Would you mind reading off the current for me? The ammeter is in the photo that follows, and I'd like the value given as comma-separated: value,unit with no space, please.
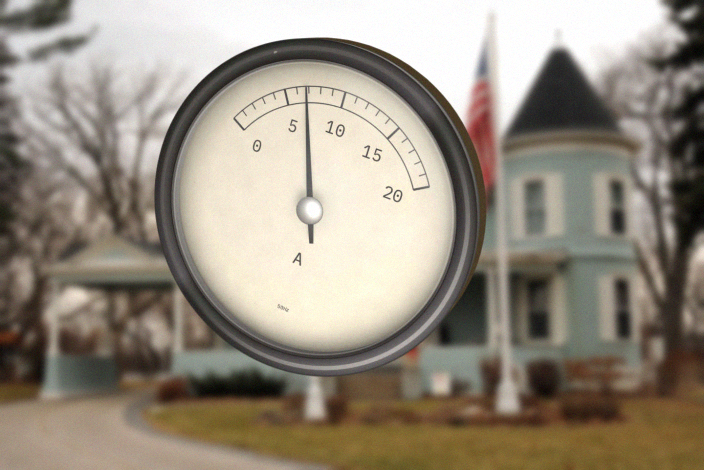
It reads 7,A
